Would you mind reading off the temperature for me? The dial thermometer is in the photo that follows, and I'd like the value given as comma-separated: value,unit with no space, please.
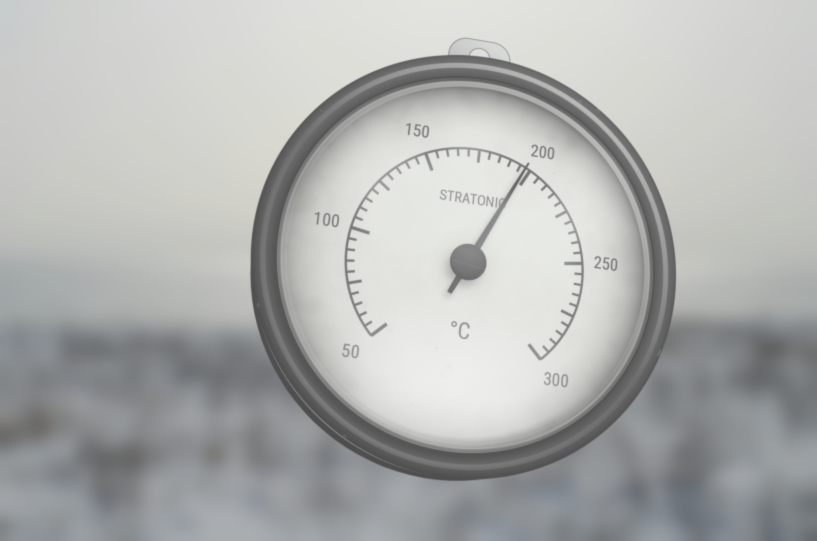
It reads 197.5,°C
